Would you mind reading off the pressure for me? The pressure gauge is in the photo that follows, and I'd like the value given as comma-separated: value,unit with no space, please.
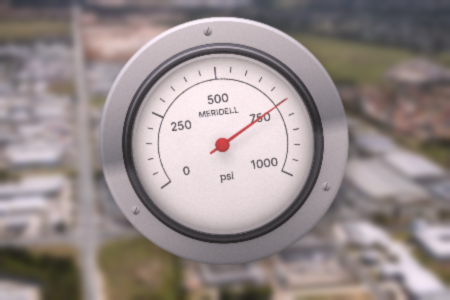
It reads 750,psi
